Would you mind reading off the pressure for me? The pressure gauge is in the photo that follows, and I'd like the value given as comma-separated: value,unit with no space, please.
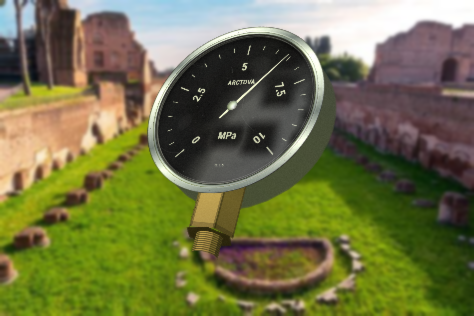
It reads 6.5,MPa
